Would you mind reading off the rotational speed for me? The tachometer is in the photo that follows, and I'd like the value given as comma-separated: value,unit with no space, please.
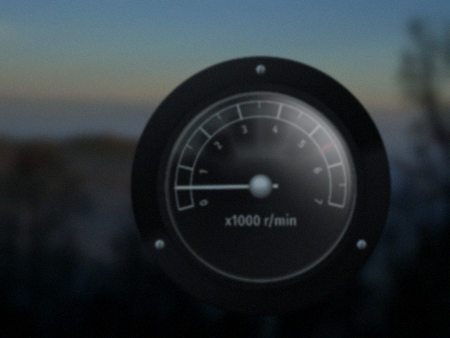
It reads 500,rpm
